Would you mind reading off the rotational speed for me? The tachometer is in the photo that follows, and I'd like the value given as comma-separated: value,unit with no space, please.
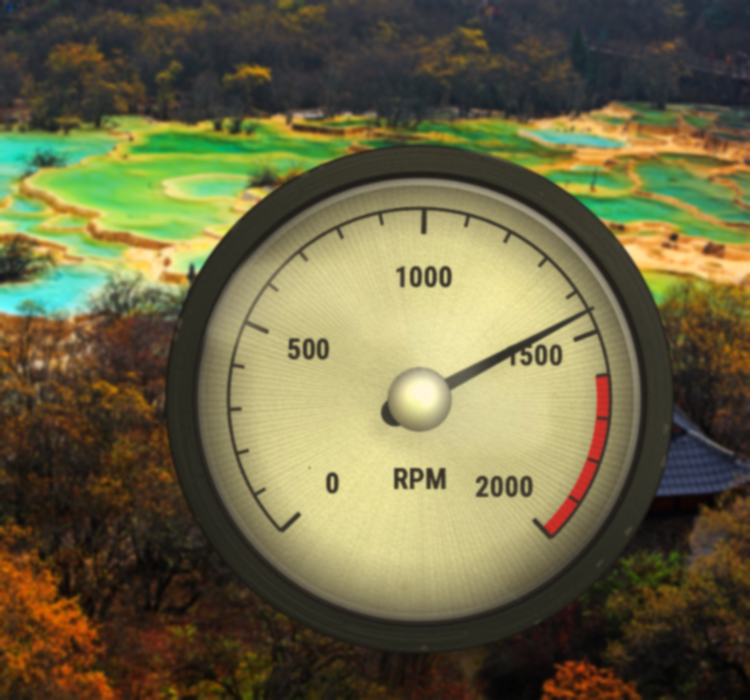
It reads 1450,rpm
